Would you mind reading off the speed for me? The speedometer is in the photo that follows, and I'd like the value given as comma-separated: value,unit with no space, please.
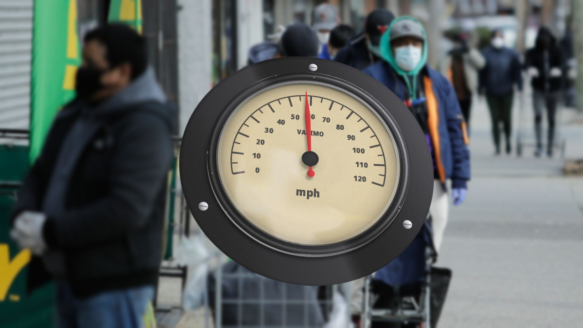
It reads 57.5,mph
